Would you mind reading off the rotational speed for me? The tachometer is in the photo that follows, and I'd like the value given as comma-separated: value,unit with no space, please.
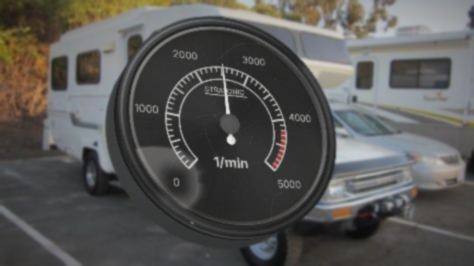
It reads 2500,rpm
